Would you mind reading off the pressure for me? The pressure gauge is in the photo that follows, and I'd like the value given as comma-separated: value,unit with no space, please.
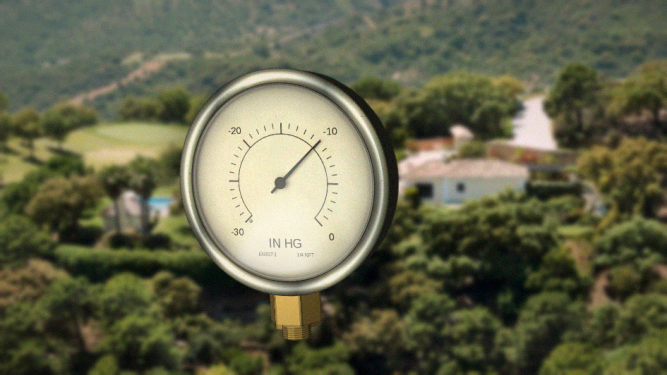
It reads -10,inHg
